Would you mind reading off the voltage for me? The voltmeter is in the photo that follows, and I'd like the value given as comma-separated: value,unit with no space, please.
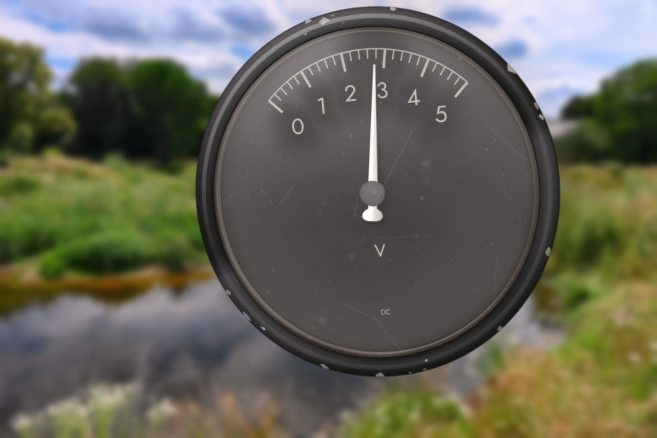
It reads 2.8,V
